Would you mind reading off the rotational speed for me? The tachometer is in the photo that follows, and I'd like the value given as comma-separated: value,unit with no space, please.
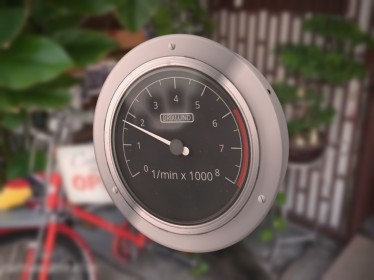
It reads 1750,rpm
